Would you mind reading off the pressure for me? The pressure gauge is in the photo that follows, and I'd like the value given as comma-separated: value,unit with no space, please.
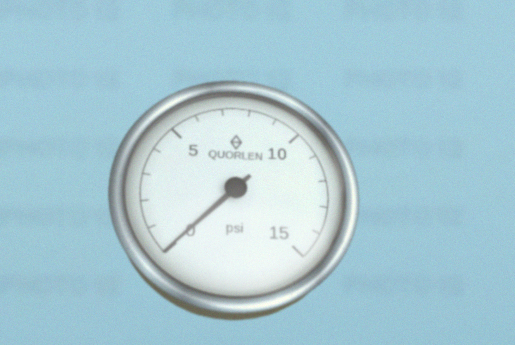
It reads 0,psi
